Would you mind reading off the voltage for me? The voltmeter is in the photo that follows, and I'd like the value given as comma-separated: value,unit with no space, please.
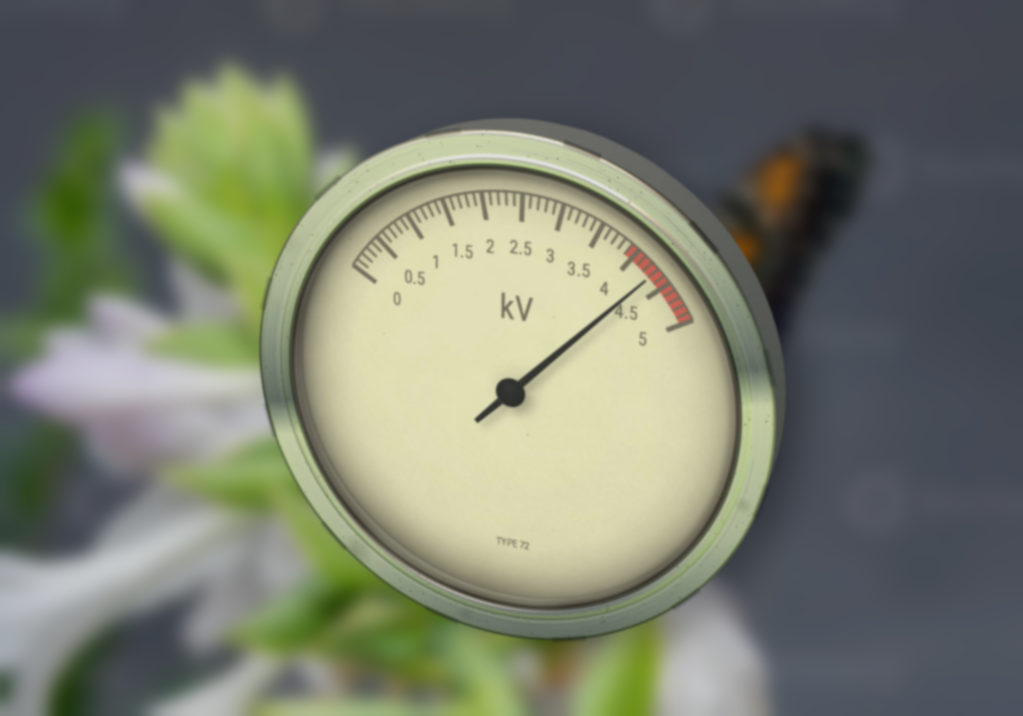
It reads 4.3,kV
